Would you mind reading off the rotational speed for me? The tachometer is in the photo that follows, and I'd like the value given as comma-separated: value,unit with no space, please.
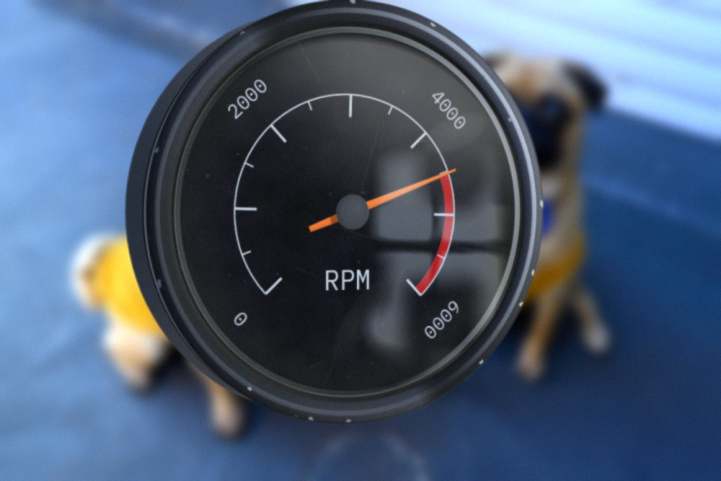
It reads 4500,rpm
